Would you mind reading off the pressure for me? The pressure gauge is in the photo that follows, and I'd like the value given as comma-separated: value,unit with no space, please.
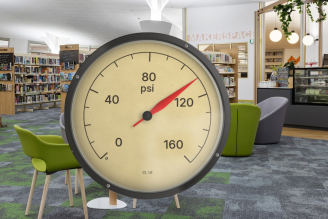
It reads 110,psi
